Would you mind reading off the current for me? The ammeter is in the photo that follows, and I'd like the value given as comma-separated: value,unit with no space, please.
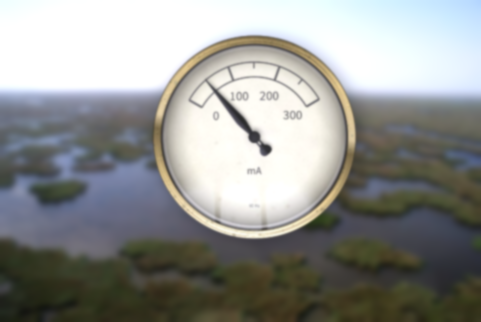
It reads 50,mA
